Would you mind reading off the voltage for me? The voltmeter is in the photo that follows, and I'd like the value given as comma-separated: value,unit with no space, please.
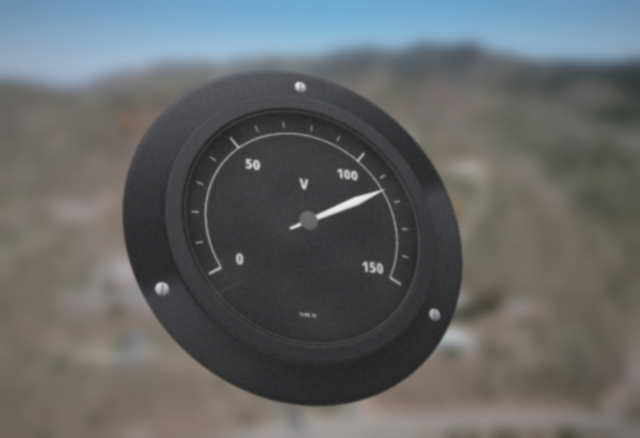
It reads 115,V
